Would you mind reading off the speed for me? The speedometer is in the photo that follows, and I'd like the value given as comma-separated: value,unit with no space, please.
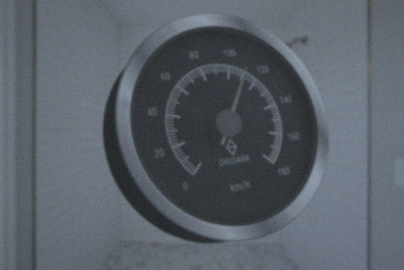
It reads 110,km/h
